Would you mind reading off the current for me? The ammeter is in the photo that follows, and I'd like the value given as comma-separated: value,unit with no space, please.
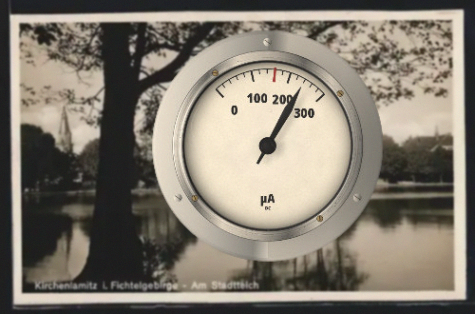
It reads 240,µA
